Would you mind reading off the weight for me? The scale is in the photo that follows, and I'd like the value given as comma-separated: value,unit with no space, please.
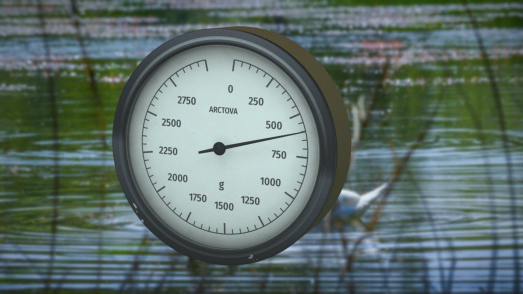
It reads 600,g
